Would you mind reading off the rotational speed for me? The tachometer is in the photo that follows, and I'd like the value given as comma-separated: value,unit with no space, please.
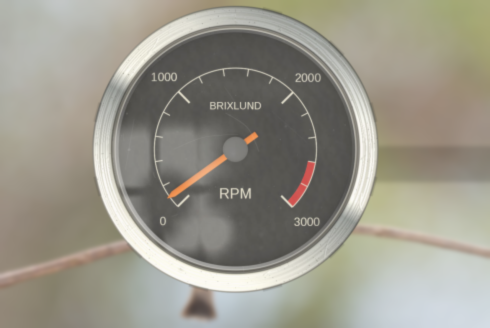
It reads 100,rpm
